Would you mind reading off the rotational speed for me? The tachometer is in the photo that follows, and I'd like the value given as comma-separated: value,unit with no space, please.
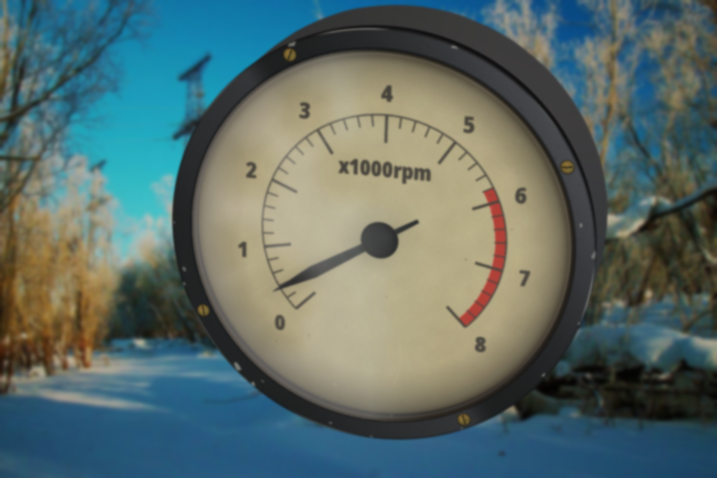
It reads 400,rpm
